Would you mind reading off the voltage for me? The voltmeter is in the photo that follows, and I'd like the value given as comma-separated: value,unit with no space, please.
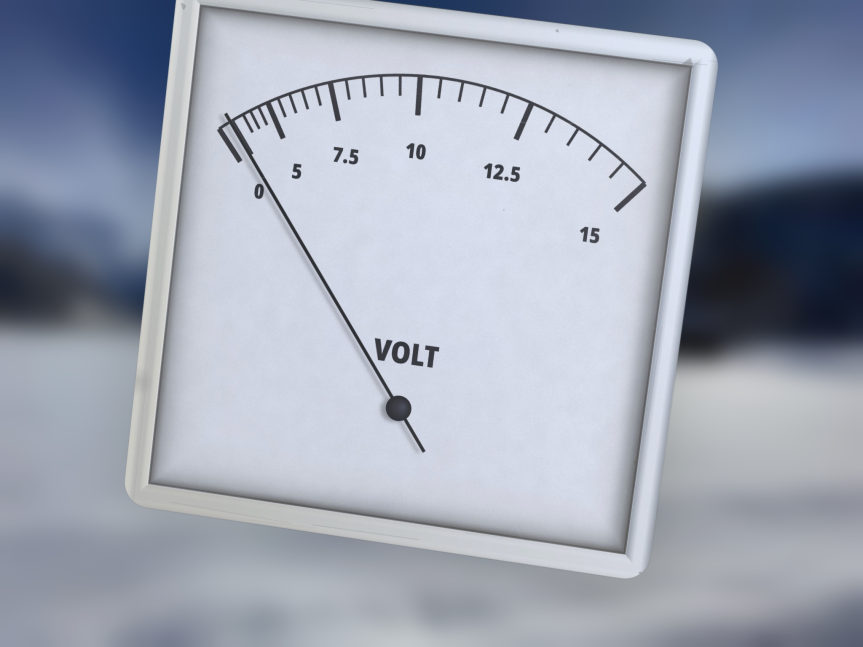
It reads 2.5,V
